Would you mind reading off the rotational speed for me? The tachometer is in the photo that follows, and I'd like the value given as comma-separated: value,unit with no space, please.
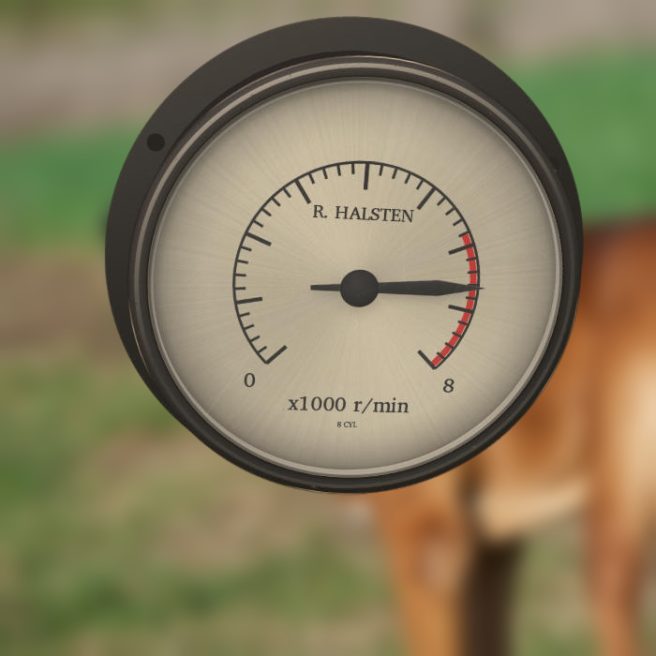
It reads 6600,rpm
